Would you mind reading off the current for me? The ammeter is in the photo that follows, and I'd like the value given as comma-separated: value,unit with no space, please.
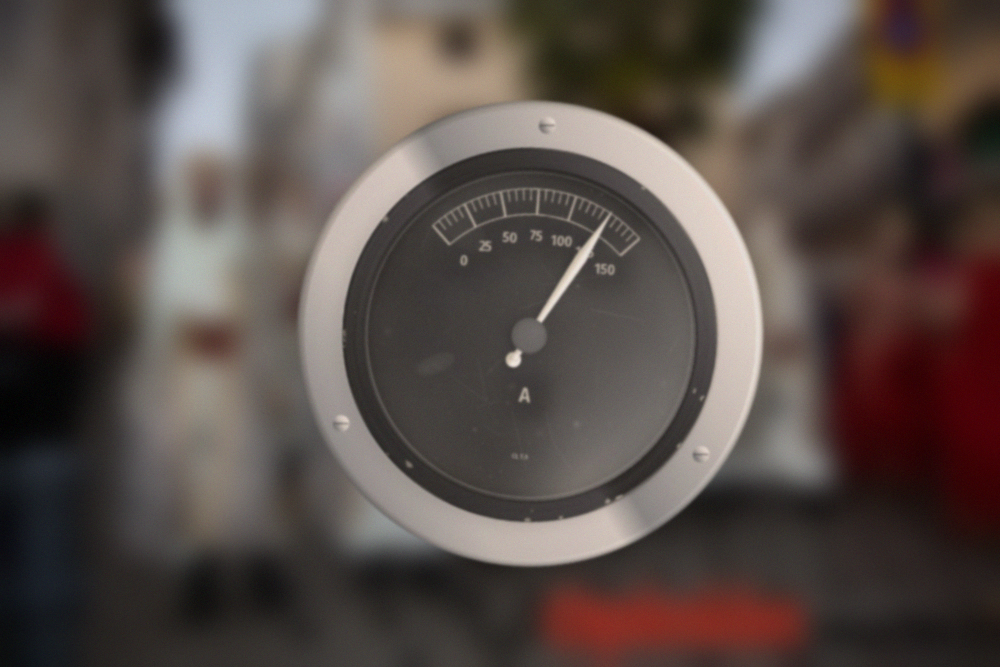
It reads 125,A
